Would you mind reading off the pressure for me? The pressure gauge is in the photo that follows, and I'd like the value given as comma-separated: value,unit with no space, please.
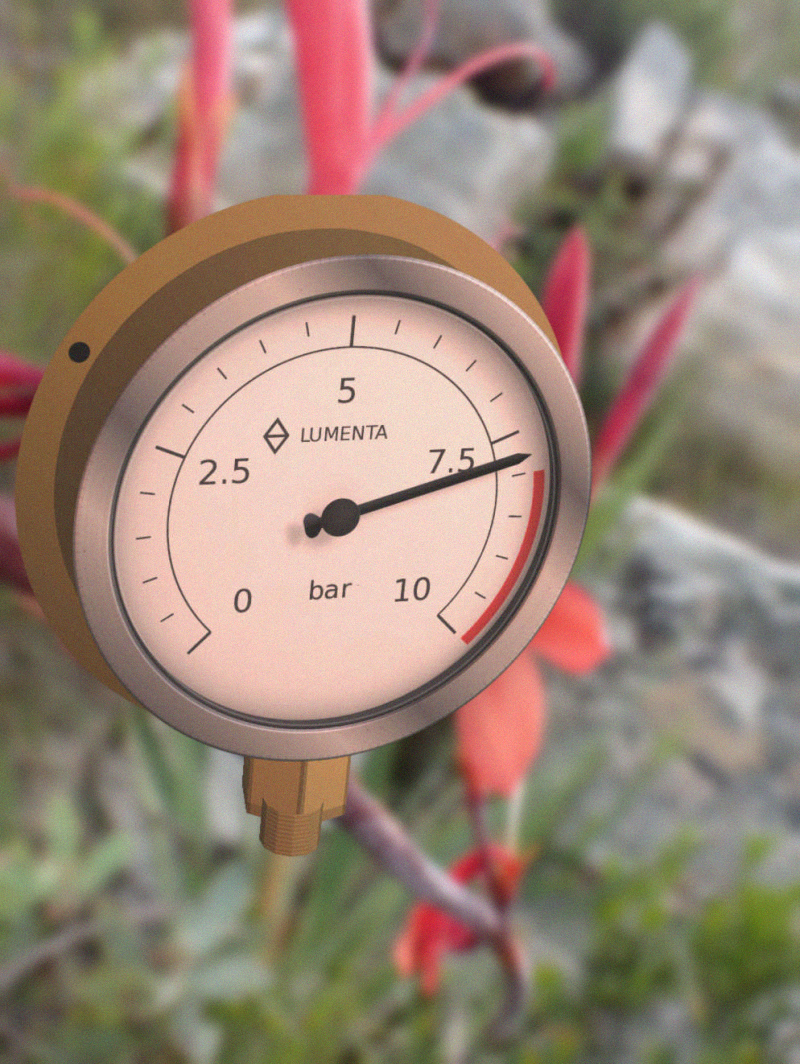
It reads 7.75,bar
